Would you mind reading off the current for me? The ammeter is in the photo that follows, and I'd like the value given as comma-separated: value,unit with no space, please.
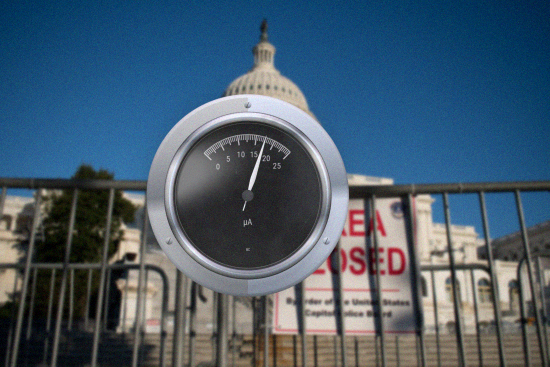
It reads 17.5,µA
